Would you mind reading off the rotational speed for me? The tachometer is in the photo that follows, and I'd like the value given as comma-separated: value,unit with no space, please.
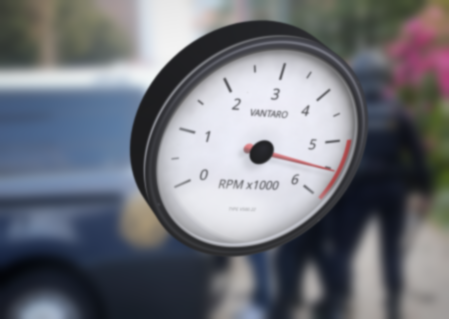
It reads 5500,rpm
